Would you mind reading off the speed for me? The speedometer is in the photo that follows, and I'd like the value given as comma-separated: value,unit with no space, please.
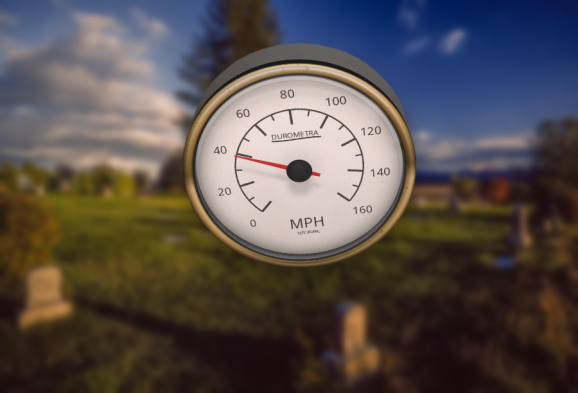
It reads 40,mph
